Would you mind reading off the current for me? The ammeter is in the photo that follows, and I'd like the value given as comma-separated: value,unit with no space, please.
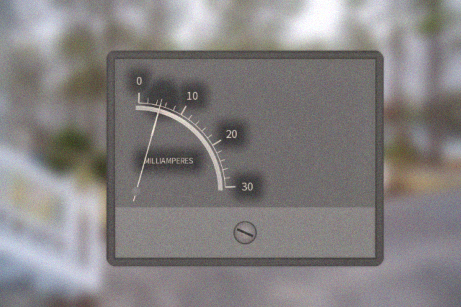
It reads 5,mA
